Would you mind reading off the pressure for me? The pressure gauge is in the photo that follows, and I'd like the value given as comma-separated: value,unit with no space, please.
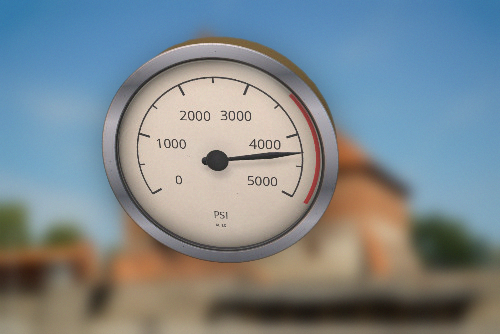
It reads 4250,psi
